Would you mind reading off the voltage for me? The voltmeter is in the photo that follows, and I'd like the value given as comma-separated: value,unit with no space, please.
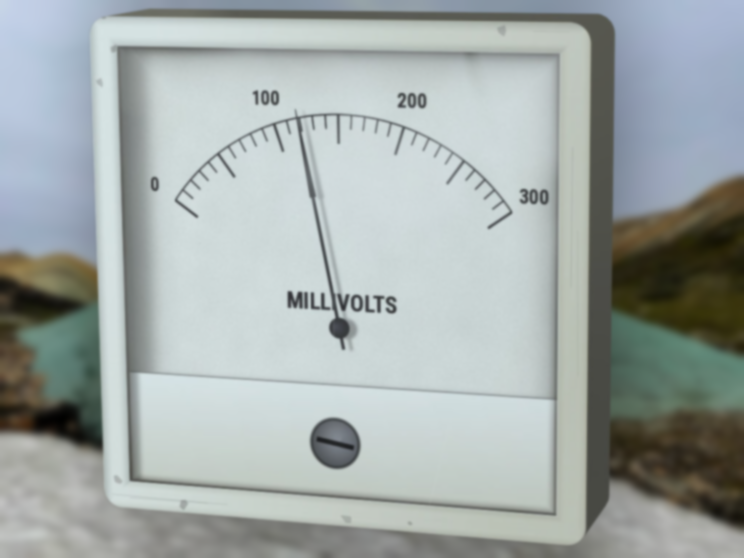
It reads 120,mV
